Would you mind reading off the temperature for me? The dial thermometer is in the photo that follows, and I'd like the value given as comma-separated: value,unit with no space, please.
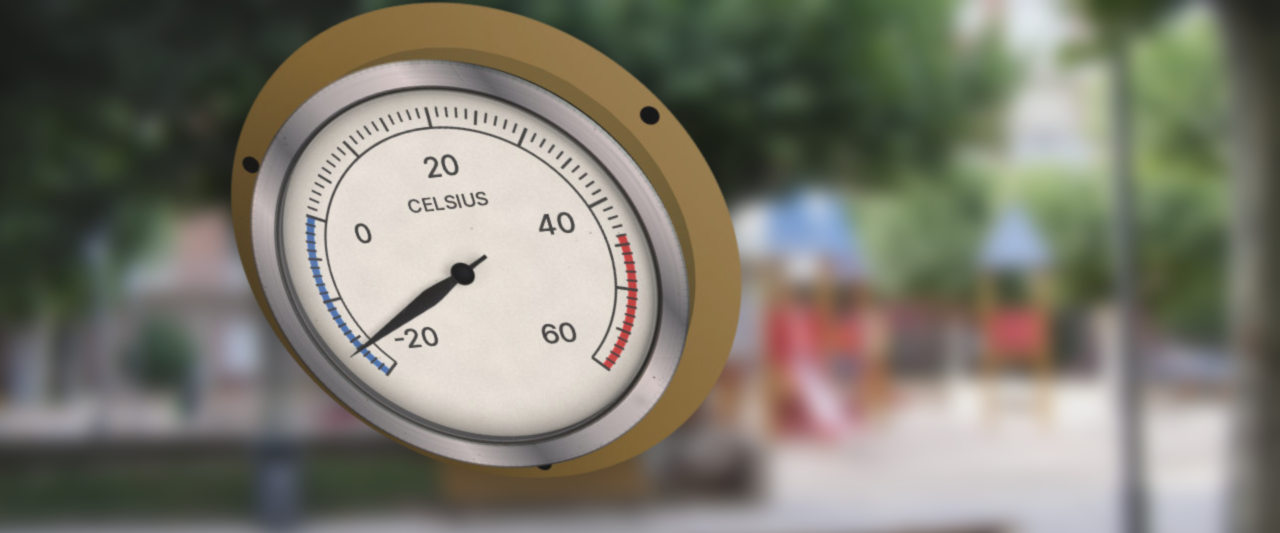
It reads -16,°C
